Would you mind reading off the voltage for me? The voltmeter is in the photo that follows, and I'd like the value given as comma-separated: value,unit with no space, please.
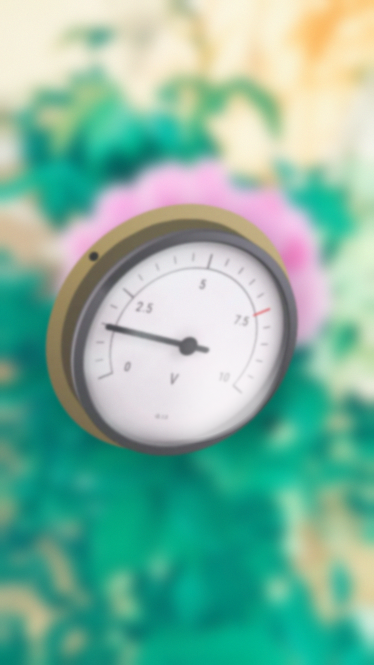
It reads 1.5,V
